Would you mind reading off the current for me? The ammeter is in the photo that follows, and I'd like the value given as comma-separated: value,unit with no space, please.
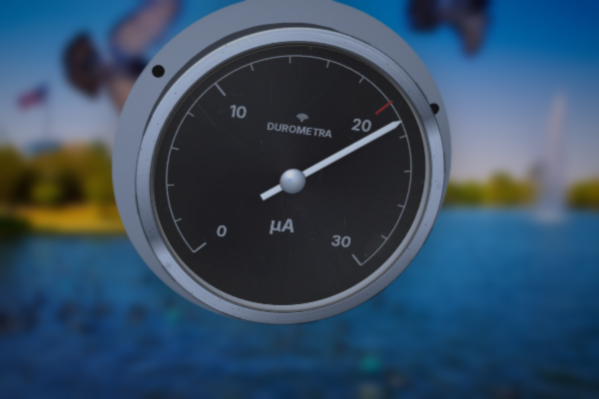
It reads 21,µA
